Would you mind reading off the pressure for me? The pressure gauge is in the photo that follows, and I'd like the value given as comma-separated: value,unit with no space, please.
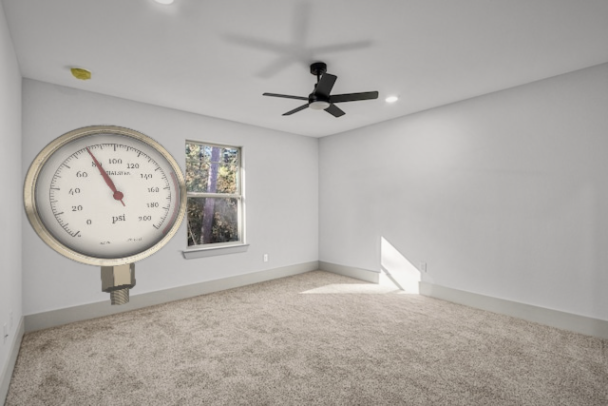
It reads 80,psi
